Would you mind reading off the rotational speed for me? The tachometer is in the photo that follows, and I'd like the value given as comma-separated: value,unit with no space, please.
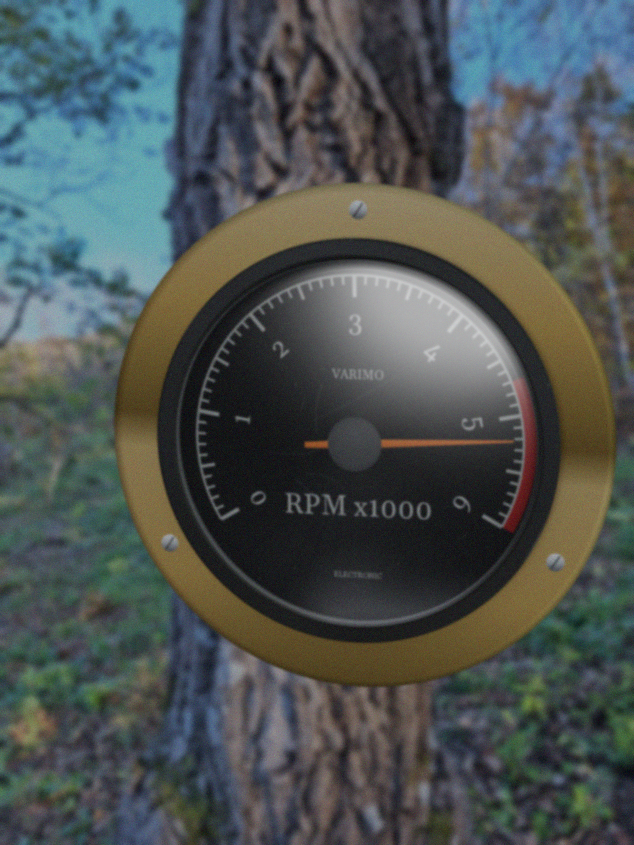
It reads 5200,rpm
